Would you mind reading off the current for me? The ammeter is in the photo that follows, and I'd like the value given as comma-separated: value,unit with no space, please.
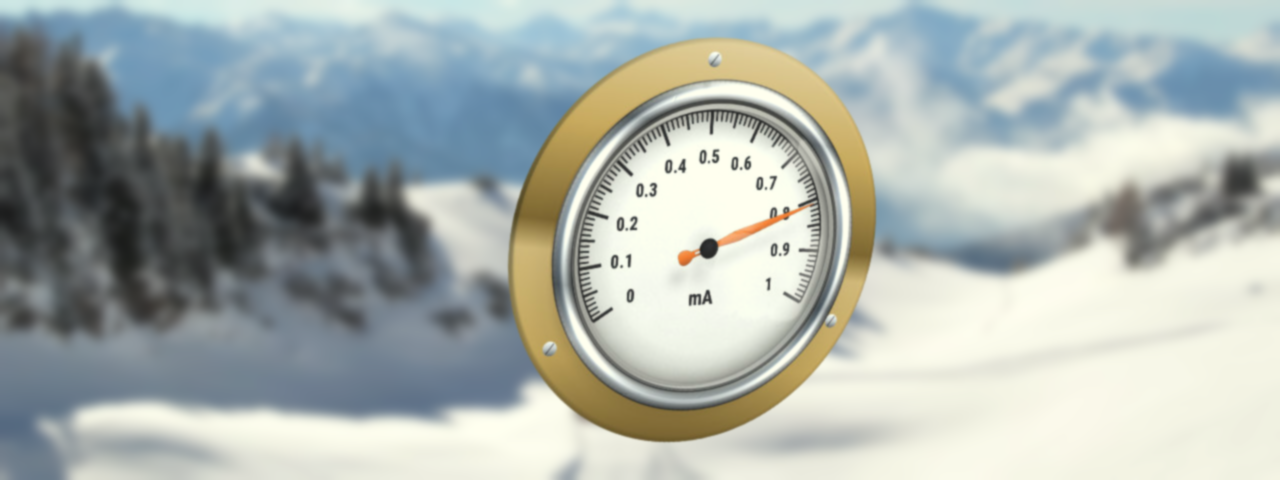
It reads 0.8,mA
